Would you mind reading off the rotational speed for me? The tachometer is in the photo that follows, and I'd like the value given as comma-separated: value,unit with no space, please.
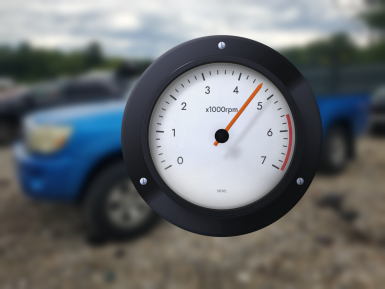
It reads 4600,rpm
